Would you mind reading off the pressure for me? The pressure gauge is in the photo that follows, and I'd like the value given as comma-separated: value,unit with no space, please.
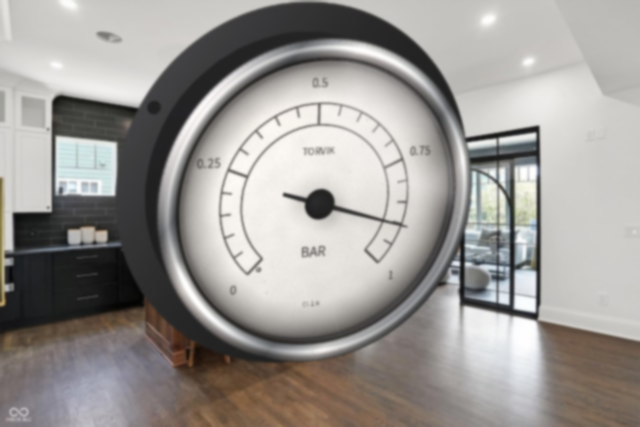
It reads 0.9,bar
